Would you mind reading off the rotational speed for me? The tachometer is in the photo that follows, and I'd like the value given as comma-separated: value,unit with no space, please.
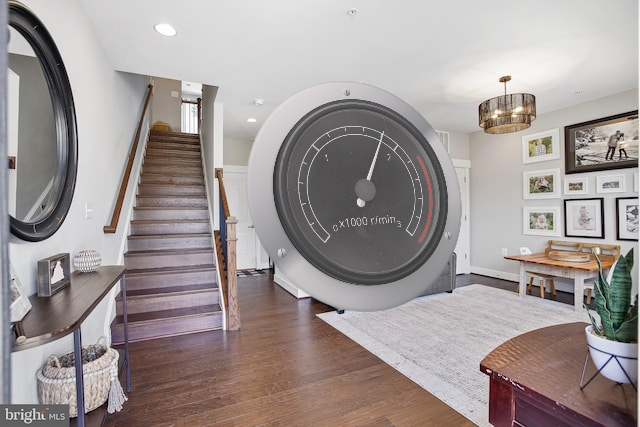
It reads 1800,rpm
